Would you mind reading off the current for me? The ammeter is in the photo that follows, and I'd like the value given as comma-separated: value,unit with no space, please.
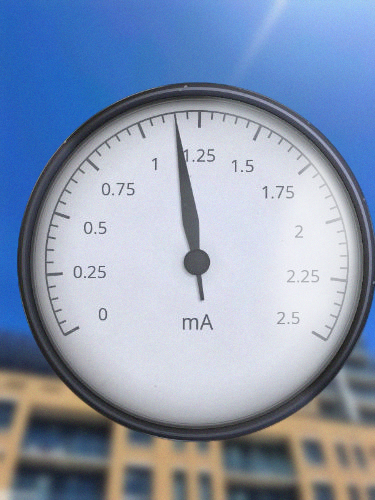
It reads 1.15,mA
